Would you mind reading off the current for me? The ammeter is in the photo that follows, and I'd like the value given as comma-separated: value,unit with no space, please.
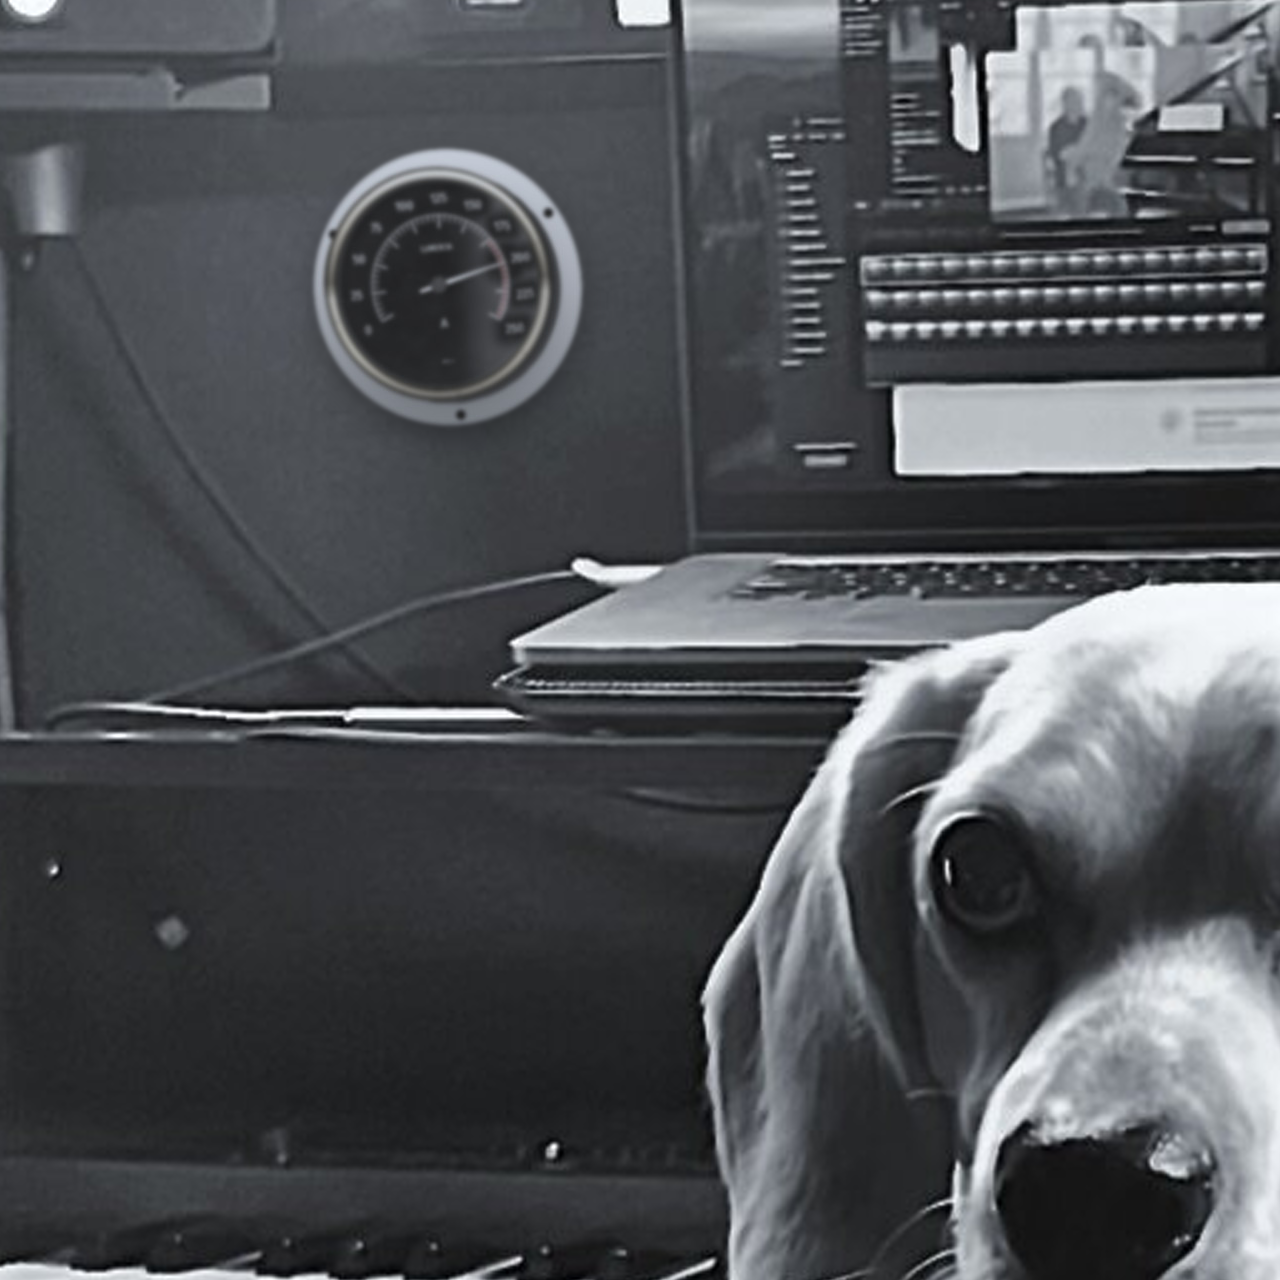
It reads 200,A
